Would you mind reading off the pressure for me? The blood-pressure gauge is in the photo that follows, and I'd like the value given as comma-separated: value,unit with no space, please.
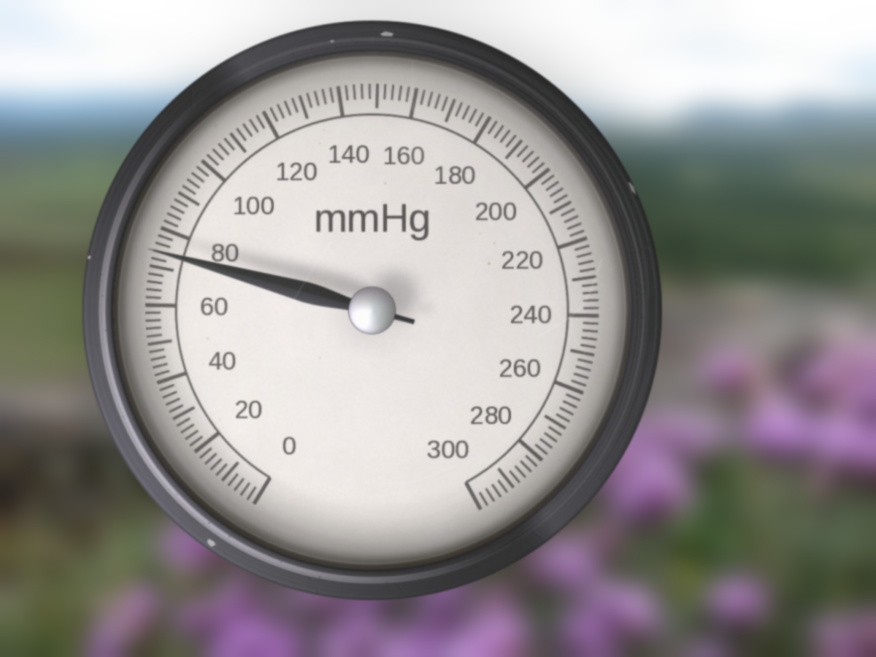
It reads 74,mmHg
